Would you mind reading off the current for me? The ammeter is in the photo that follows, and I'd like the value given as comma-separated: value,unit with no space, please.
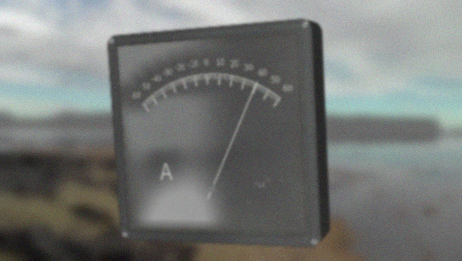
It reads 40,A
